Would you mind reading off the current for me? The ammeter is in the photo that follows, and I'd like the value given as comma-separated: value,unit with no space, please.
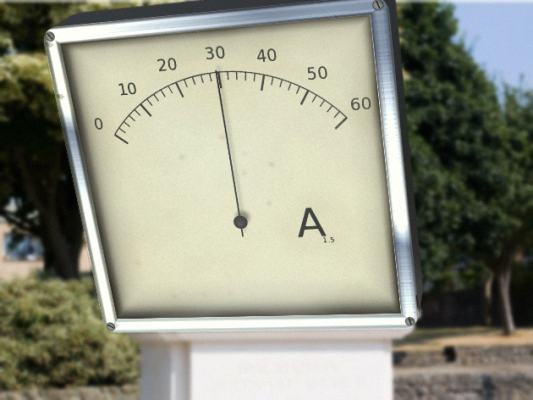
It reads 30,A
